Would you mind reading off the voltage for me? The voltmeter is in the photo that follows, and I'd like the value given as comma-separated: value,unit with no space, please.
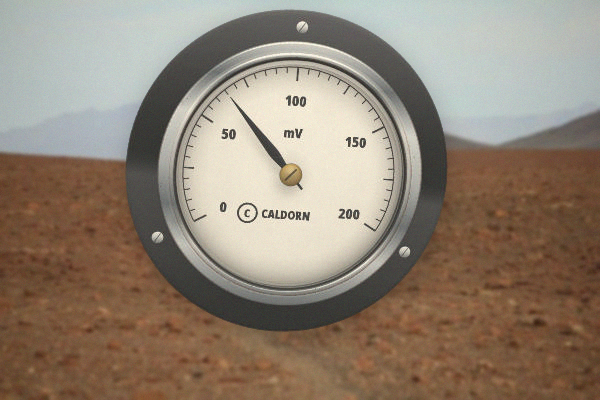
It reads 65,mV
